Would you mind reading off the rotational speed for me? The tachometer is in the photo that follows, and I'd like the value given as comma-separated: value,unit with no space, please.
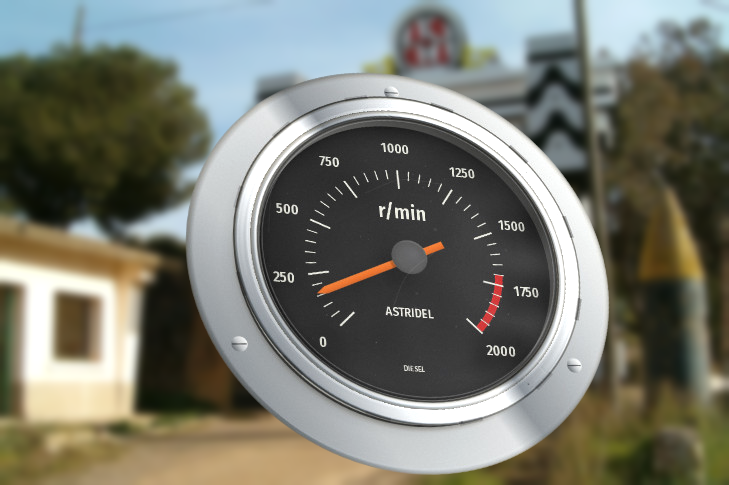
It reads 150,rpm
